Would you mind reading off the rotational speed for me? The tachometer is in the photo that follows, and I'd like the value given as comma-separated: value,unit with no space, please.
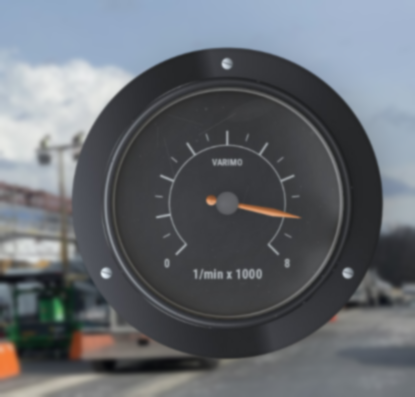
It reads 7000,rpm
